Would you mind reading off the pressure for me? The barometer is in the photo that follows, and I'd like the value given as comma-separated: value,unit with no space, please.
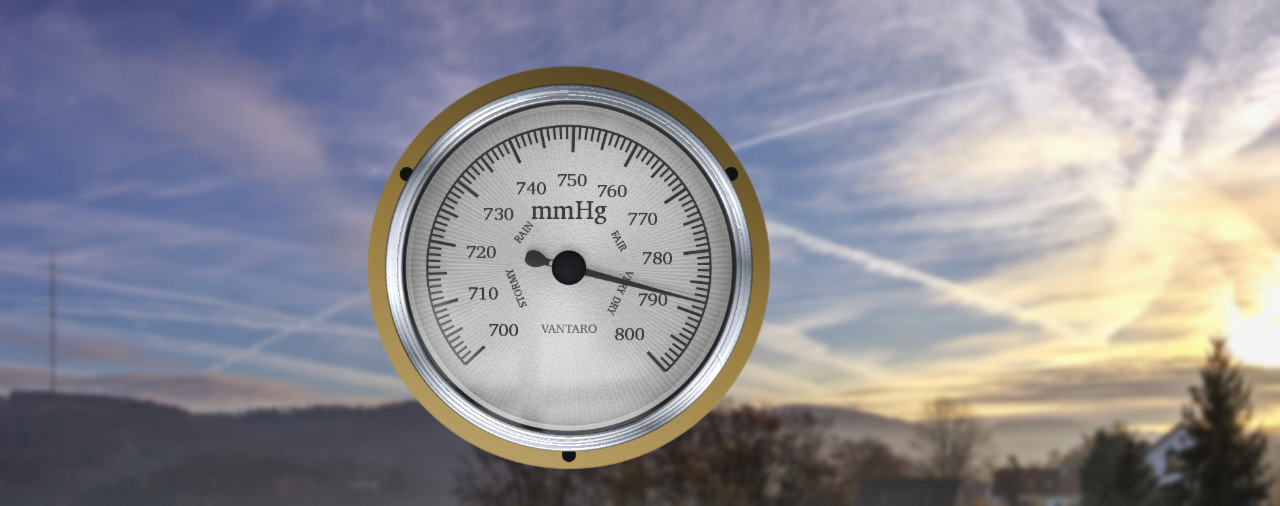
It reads 788,mmHg
